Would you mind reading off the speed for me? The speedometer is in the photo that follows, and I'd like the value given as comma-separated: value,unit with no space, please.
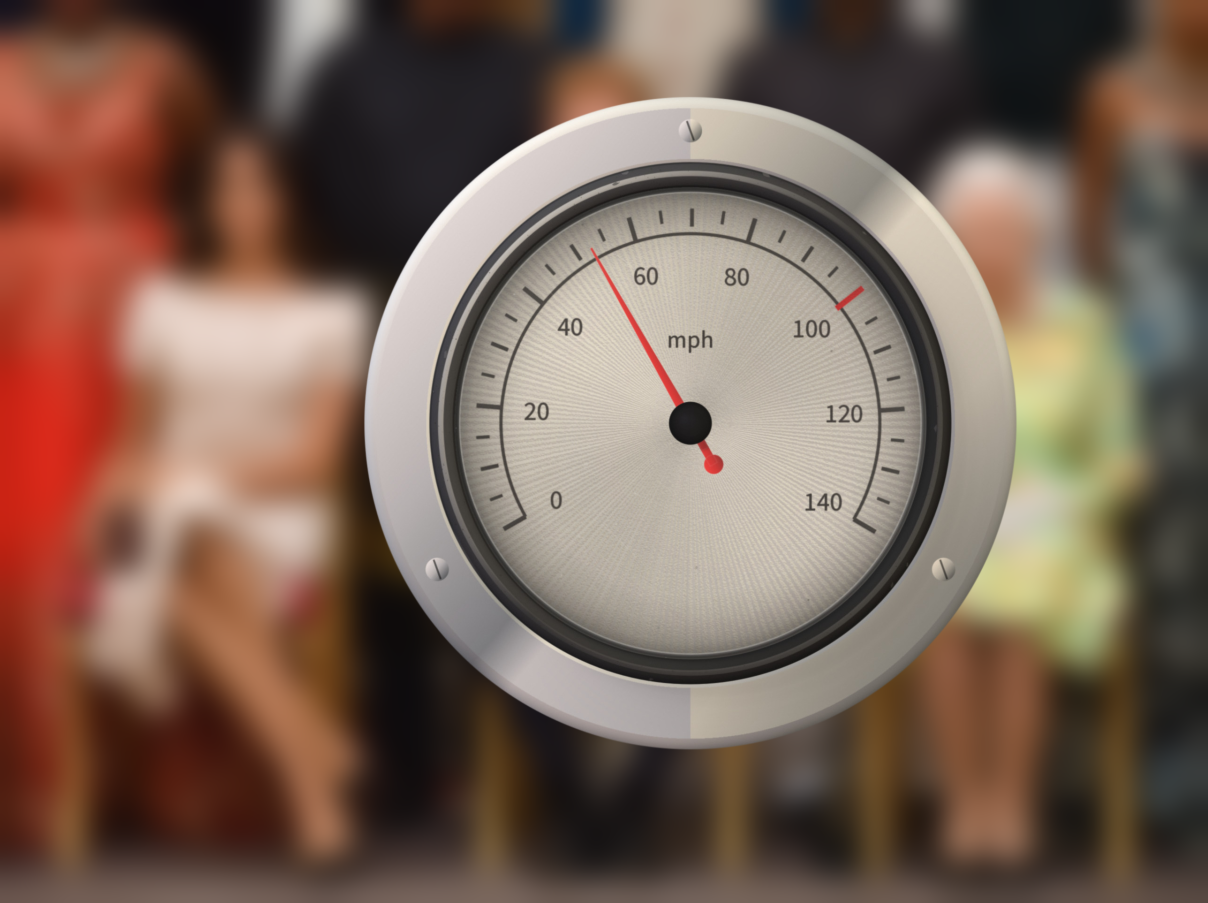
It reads 52.5,mph
